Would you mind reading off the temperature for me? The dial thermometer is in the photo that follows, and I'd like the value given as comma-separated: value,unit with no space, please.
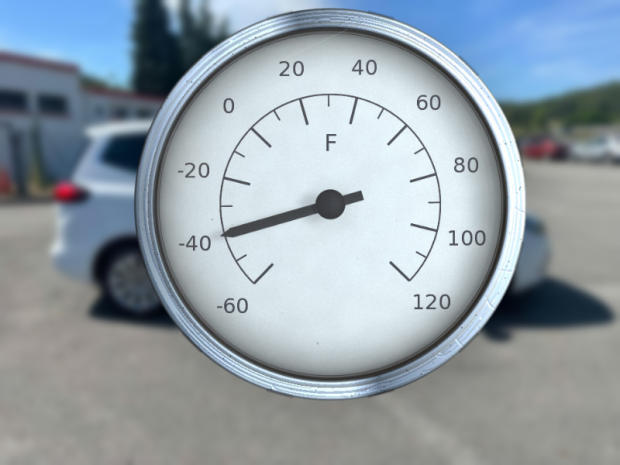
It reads -40,°F
